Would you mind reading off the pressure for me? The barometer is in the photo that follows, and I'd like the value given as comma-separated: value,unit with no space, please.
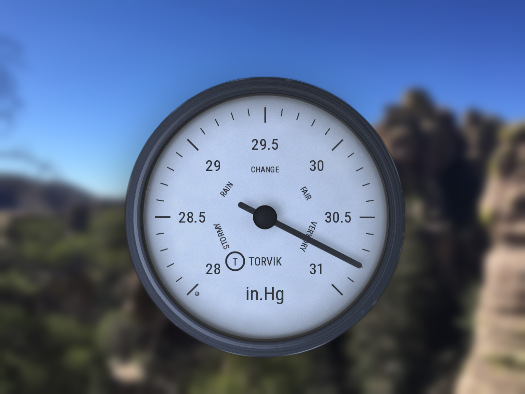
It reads 30.8,inHg
